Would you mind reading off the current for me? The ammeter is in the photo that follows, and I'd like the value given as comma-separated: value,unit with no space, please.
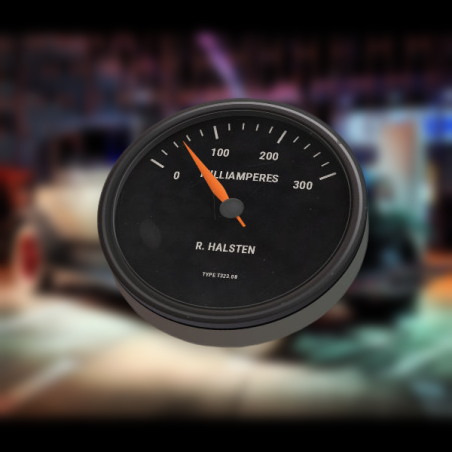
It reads 50,mA
